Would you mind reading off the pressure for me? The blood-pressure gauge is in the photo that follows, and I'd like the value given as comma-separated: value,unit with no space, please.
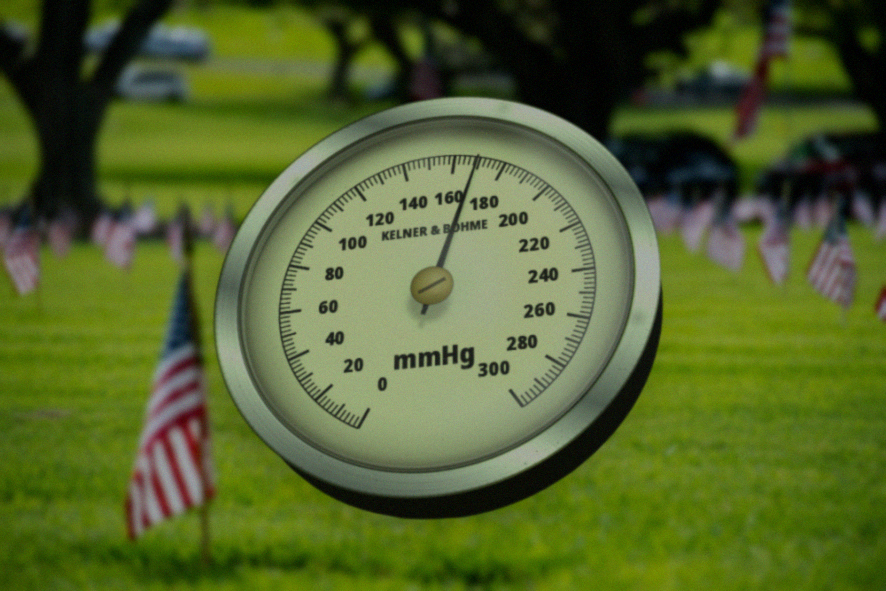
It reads 170,mmHg
